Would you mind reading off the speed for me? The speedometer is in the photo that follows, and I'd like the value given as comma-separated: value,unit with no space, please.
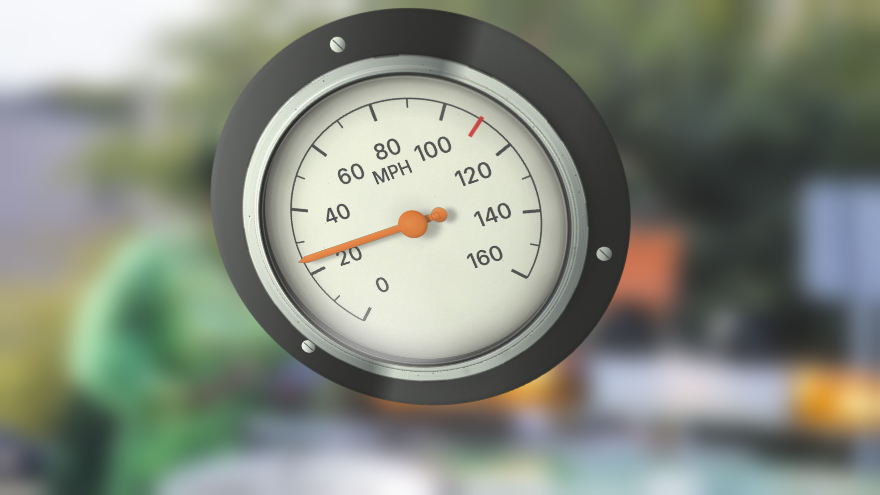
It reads 25,mph
